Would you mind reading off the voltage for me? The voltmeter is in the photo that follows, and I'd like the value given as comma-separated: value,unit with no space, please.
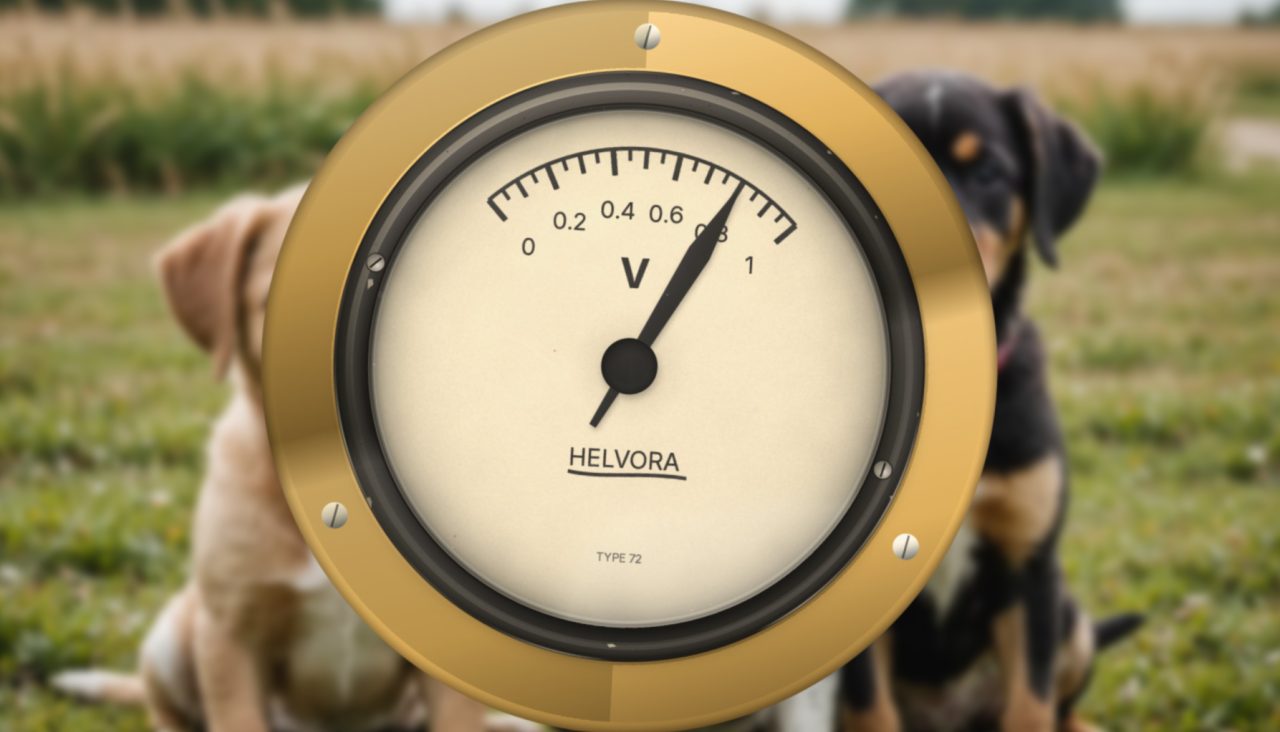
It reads 0.8,V
